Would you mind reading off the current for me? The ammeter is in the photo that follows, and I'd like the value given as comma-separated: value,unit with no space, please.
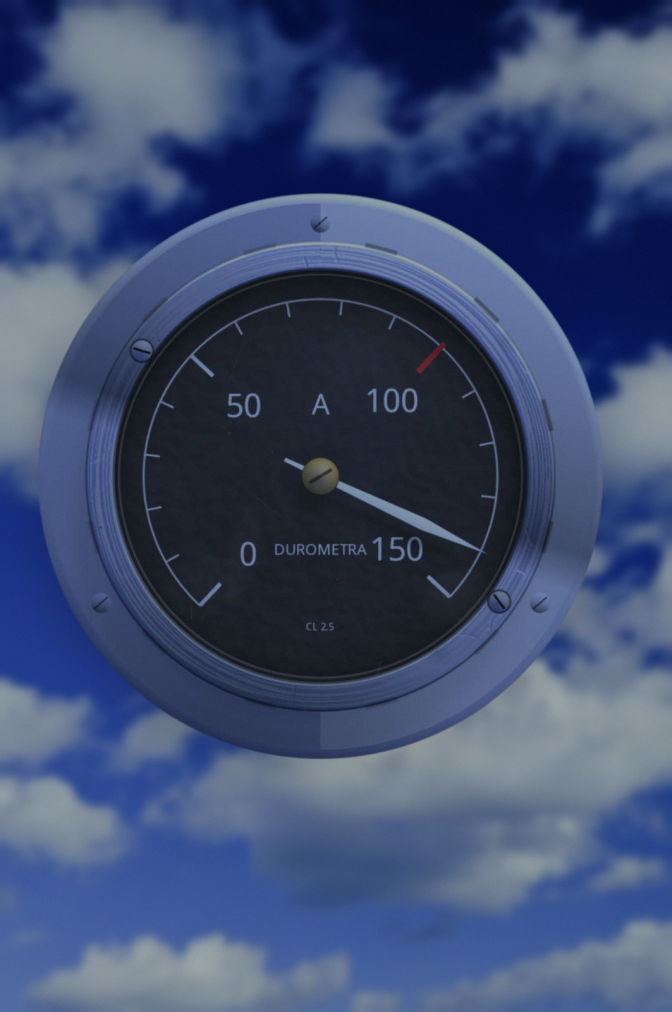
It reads 140,A
